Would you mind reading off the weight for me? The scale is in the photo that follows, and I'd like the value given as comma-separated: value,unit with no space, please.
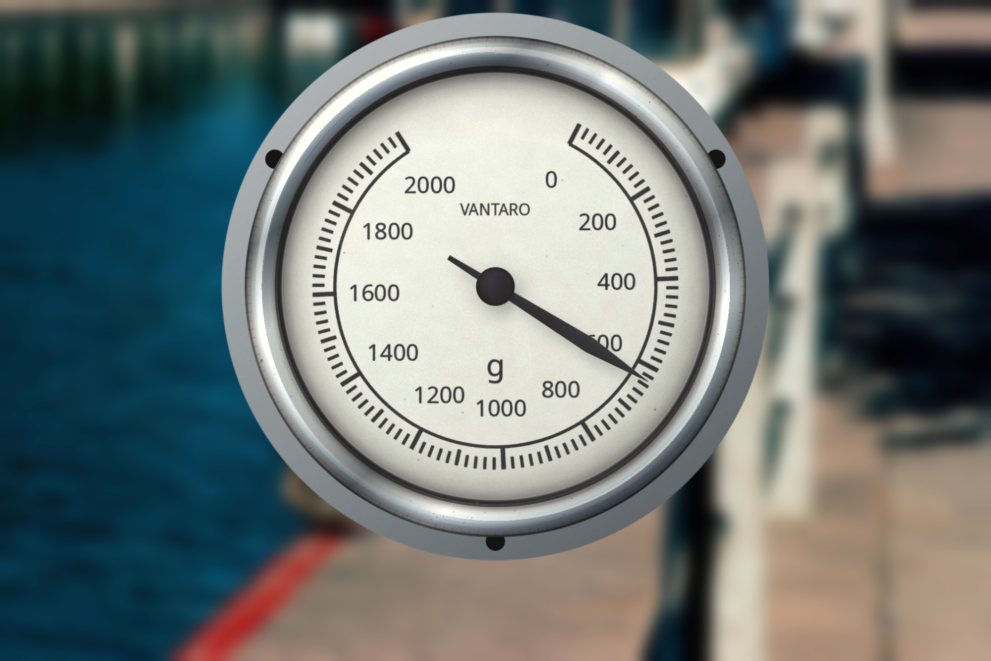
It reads 630,g
